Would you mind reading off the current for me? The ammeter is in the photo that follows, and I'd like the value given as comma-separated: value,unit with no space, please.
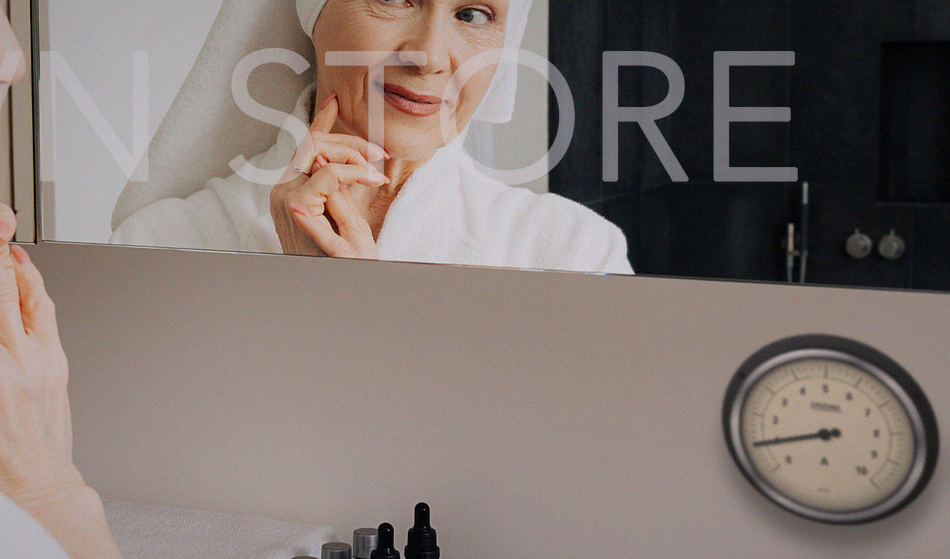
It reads 1,A
